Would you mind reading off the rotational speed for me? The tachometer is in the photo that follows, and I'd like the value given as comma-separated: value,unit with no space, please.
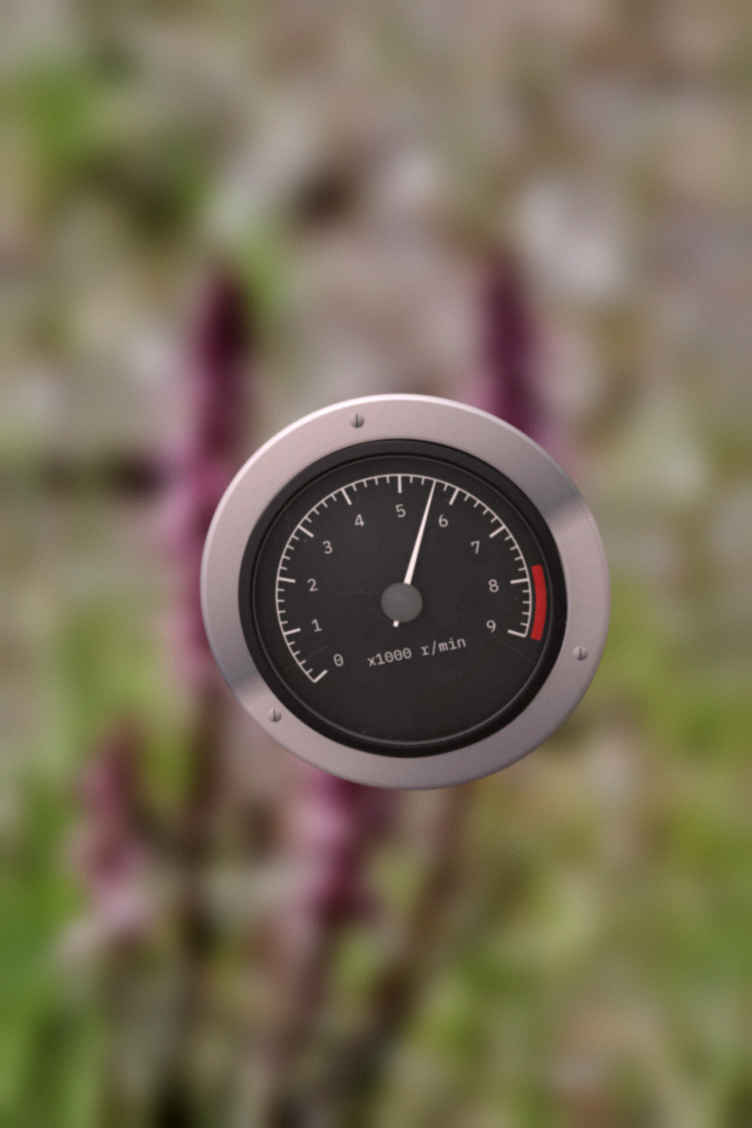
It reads 5600,rpm
